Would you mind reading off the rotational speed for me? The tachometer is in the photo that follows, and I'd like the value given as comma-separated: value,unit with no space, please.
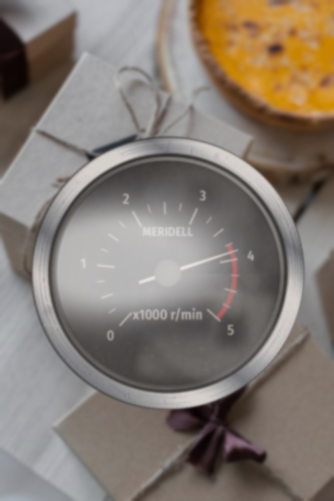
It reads 3875,rpm
